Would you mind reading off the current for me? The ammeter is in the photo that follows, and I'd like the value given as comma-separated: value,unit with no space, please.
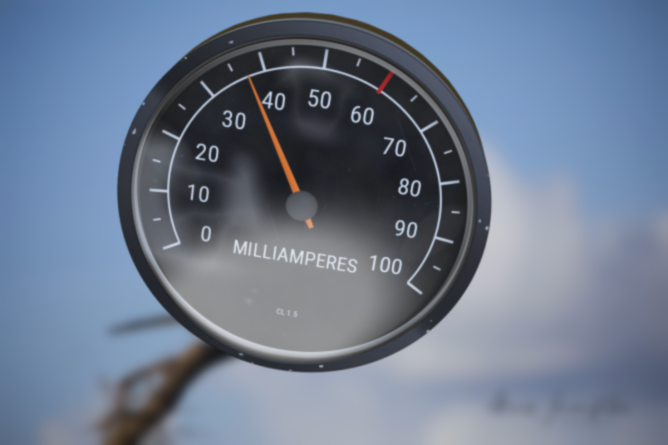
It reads 37.5,mA
